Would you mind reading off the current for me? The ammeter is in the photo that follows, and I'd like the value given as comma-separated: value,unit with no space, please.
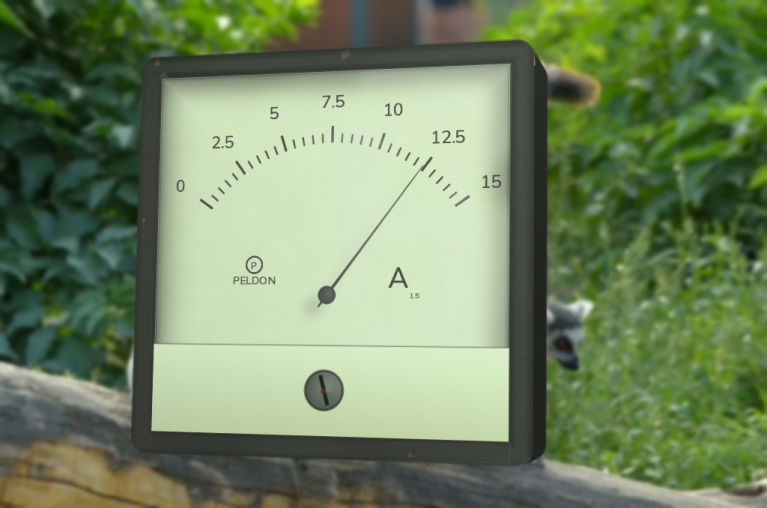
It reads 12.5,A
